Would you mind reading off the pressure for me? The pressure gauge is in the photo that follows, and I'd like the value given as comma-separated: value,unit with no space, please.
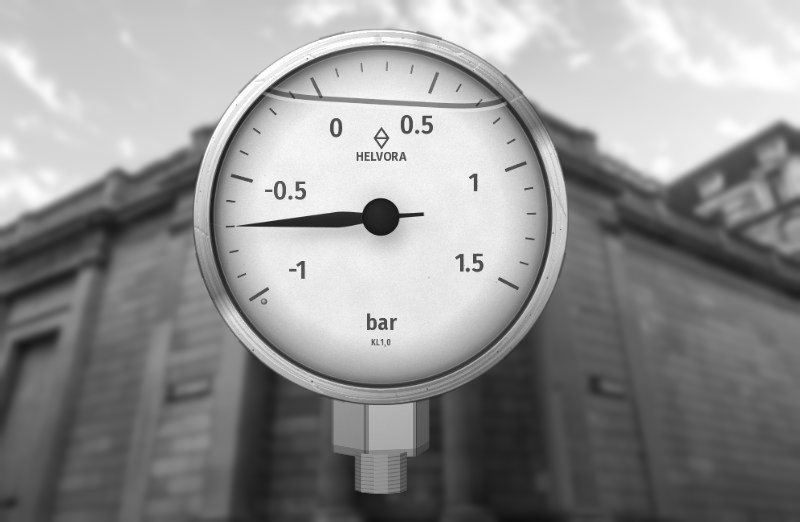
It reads -0.7,bar
